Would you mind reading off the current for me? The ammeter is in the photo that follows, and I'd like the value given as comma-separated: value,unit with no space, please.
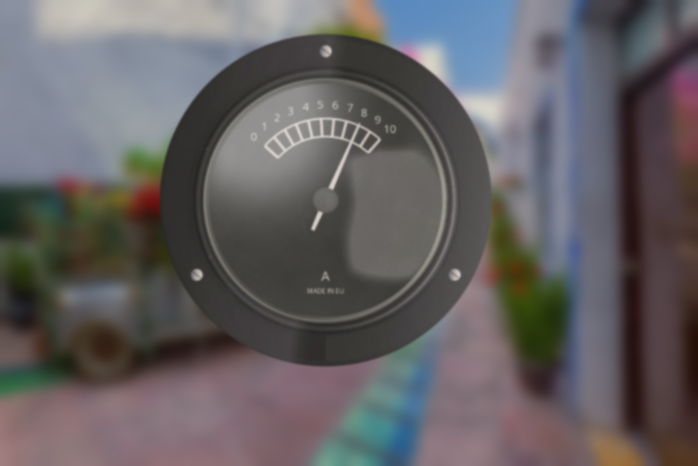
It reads 8,A
